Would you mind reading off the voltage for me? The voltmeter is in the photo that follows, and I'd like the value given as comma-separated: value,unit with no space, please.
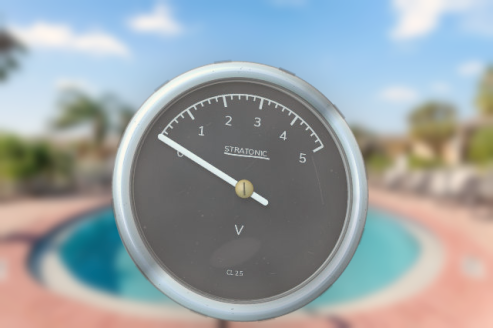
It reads 0,V
